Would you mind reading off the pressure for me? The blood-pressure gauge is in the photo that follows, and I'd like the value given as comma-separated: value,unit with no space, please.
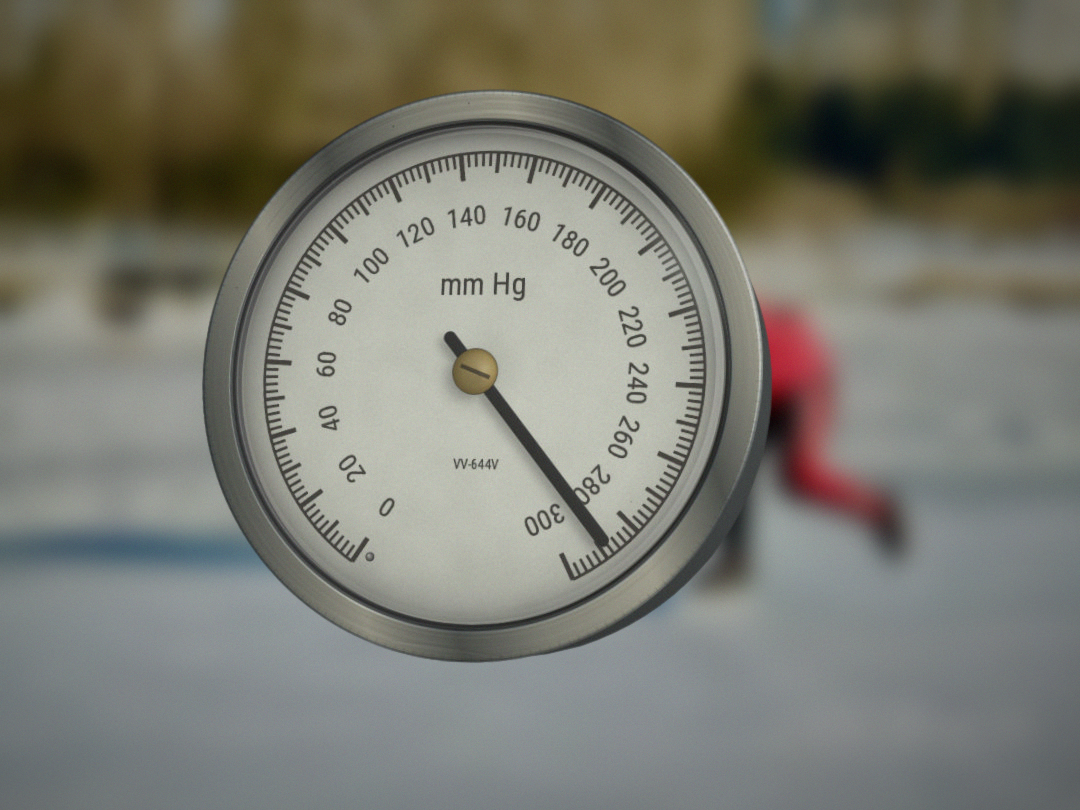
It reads 288,mmHg
